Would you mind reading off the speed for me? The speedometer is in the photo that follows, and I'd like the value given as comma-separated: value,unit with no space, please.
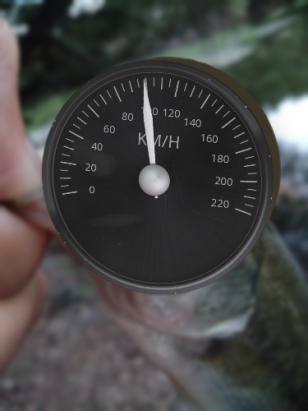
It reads 100,km/h
